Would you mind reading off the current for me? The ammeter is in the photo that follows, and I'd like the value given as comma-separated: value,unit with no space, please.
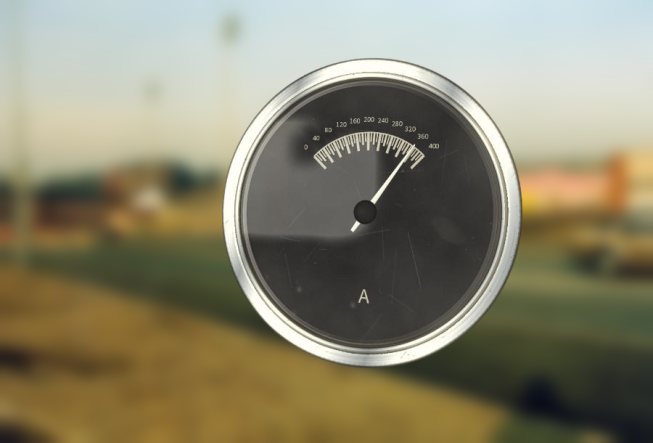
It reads 360,A
